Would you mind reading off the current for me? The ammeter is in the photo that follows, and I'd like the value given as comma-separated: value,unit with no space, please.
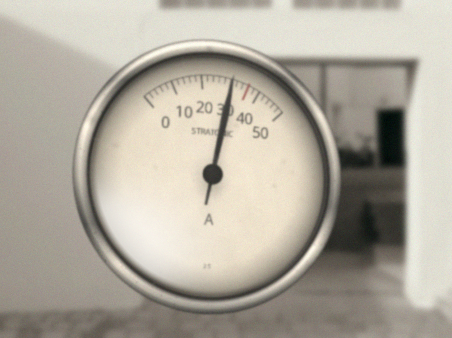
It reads 30,A
